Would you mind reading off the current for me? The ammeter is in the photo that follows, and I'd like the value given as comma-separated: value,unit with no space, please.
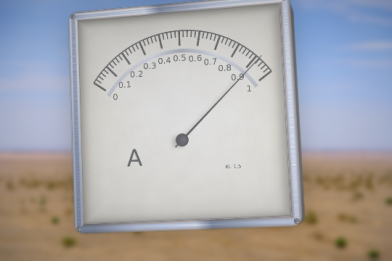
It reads 0.92,A
